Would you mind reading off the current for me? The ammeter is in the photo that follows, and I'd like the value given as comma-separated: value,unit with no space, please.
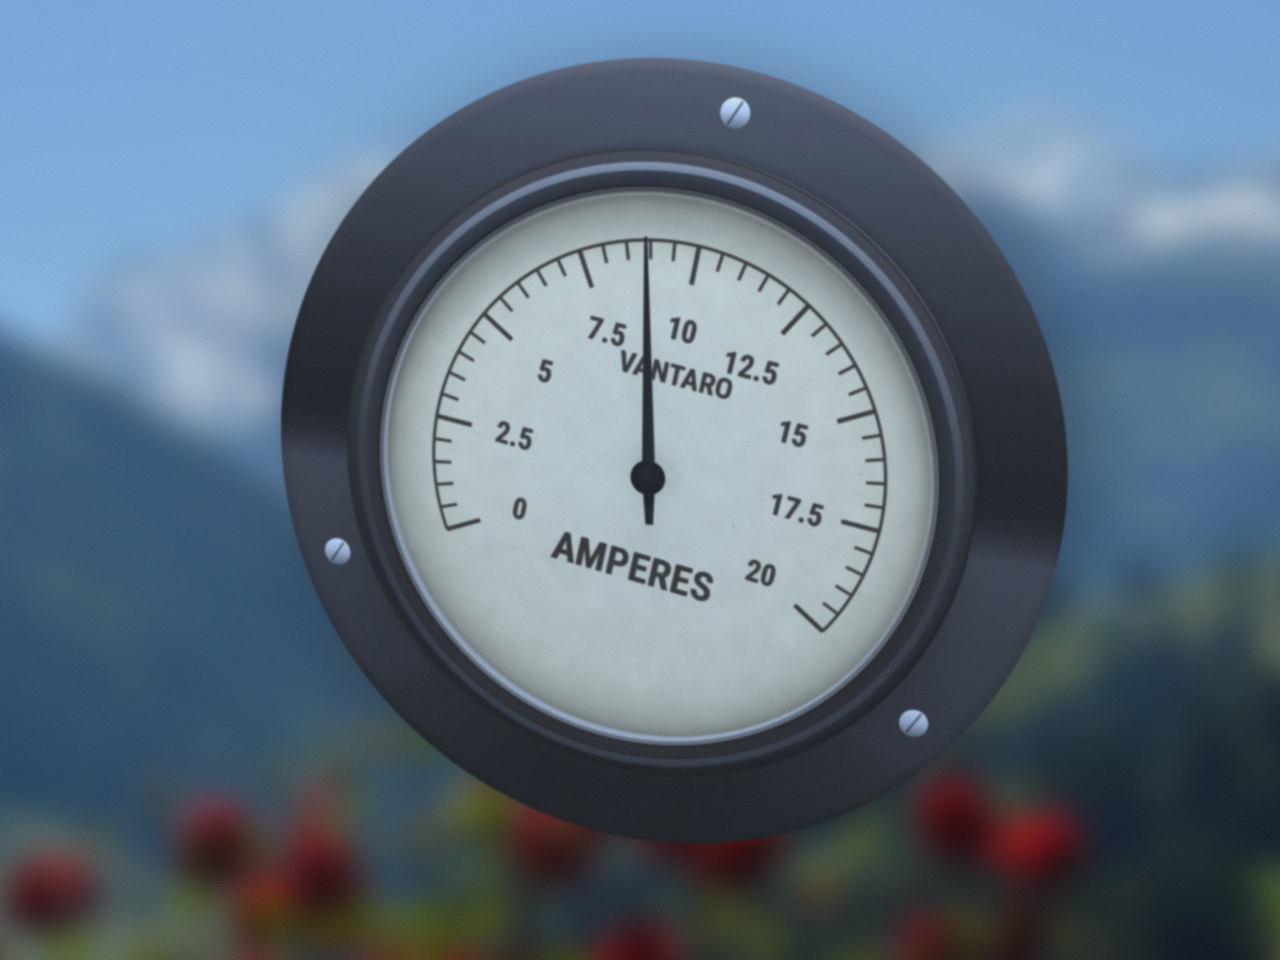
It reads 9,A
